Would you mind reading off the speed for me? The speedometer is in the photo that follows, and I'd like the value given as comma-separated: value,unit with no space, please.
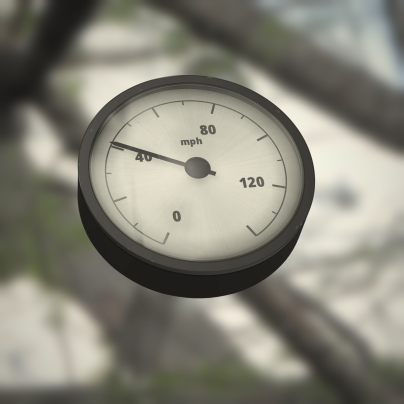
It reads 40,mph
